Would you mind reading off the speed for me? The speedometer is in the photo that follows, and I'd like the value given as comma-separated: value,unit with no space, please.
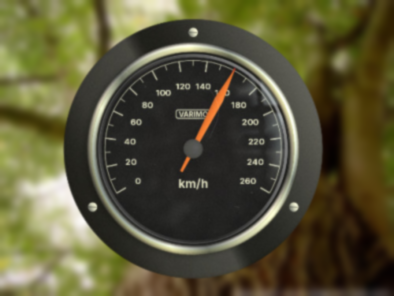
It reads 160,km/h
